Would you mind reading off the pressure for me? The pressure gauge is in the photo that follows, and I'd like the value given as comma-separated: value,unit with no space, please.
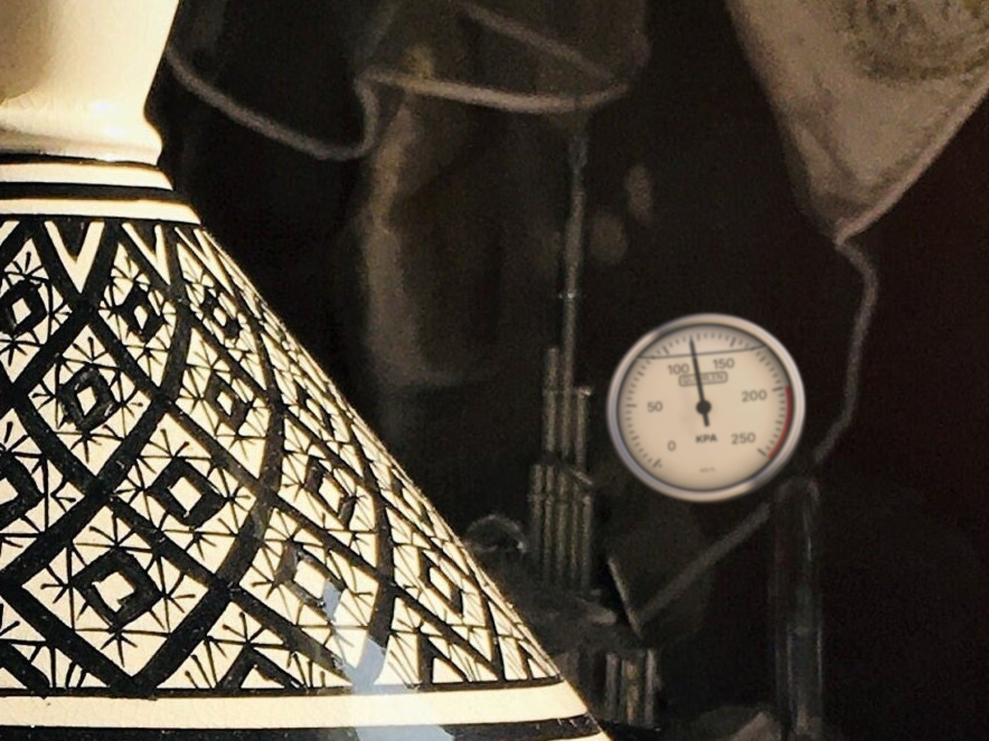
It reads 120,kPa
